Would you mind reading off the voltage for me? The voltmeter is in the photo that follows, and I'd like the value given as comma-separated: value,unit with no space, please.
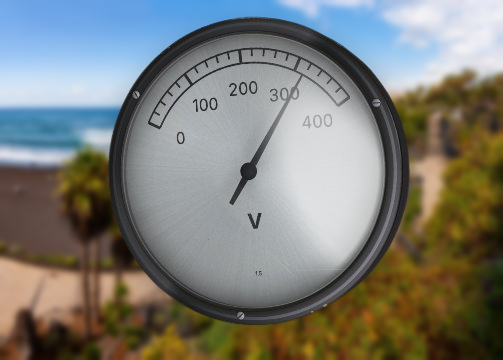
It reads 320,V
